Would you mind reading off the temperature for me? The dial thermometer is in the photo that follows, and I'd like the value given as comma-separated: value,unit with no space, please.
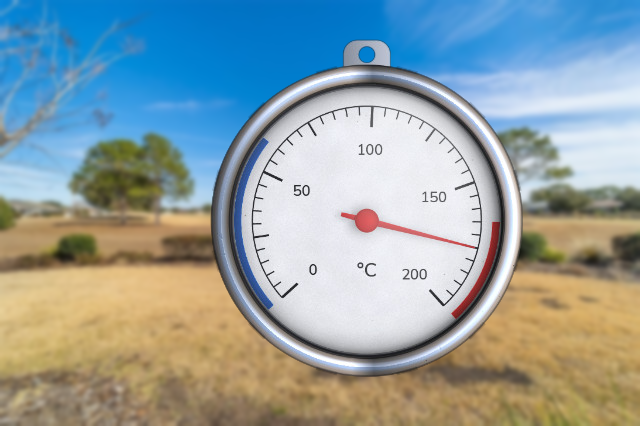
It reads 175,°C
